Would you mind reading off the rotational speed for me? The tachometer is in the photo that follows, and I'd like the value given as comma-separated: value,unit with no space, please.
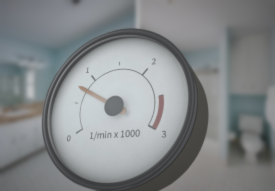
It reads 750,rpm
